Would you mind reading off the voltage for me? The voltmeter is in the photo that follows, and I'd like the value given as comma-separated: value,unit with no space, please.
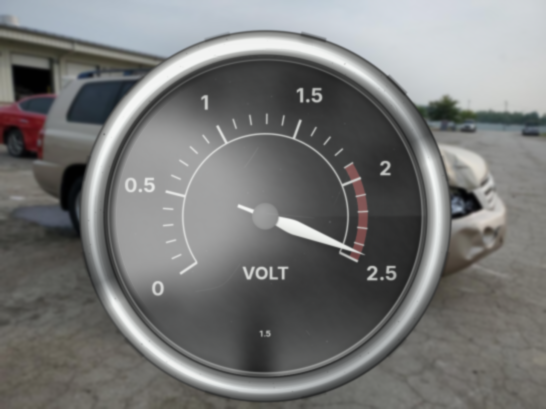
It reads 2.45,V
